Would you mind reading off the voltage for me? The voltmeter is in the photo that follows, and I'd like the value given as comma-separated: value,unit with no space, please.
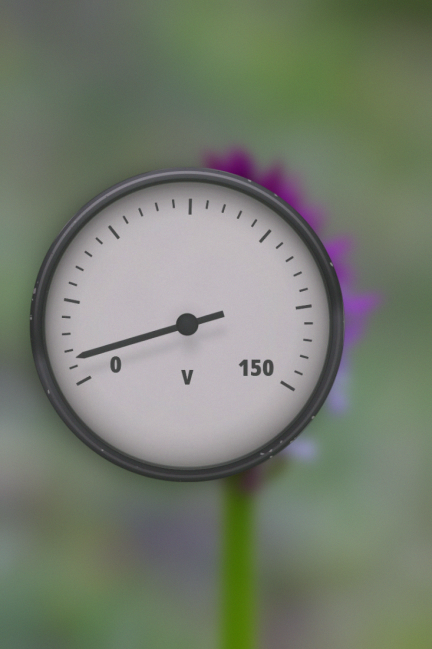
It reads 7.5,V
